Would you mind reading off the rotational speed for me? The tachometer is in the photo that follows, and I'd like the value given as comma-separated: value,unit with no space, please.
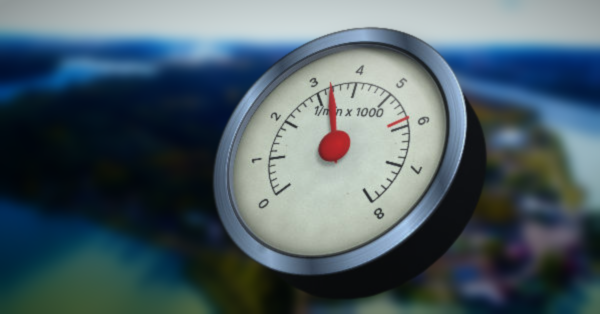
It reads 3400,rpm
